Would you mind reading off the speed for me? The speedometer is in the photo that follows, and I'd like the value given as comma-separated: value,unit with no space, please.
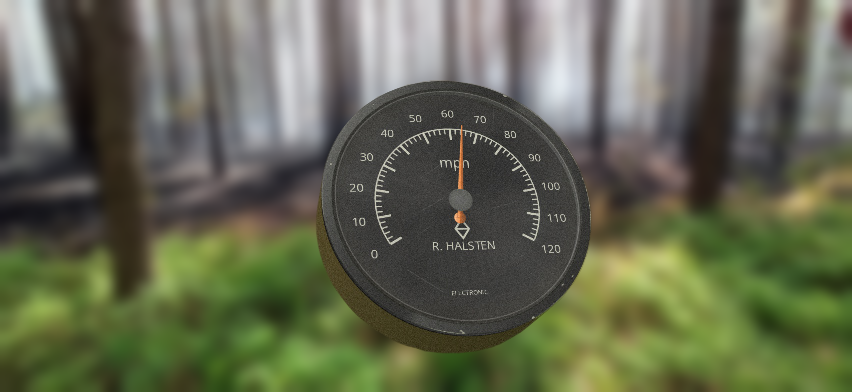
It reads 64,mph
